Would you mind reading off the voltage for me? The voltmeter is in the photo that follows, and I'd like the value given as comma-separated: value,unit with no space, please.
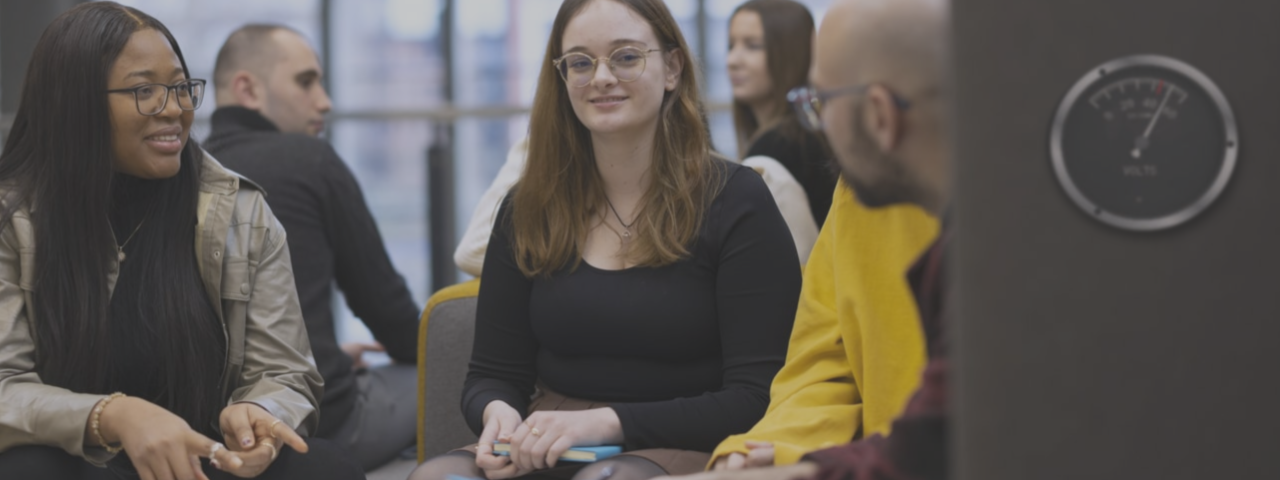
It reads 50,V
